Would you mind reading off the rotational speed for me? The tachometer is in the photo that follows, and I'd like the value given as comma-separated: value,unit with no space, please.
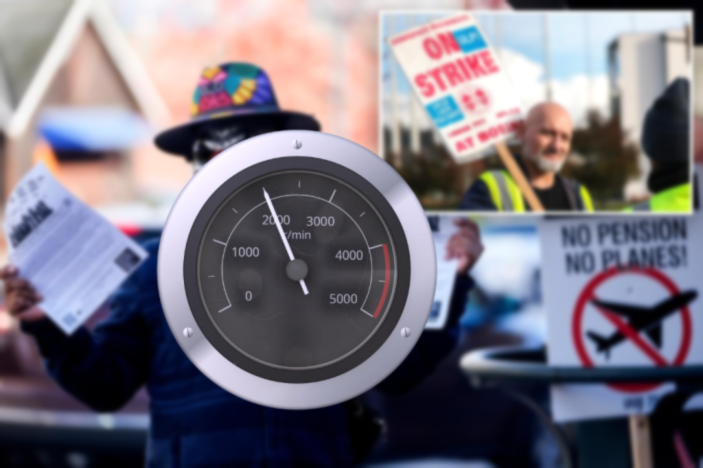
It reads 2000,rpm
